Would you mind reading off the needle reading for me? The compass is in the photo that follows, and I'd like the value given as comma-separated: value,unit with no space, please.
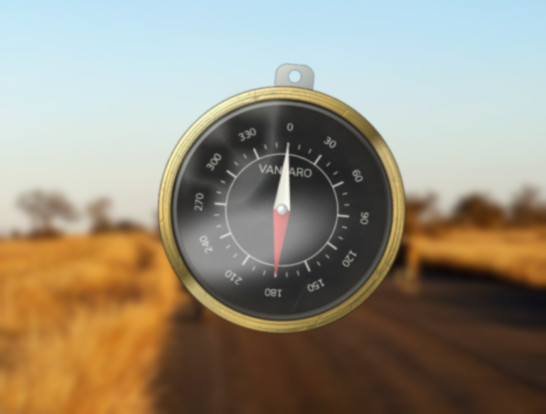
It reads 180,°
